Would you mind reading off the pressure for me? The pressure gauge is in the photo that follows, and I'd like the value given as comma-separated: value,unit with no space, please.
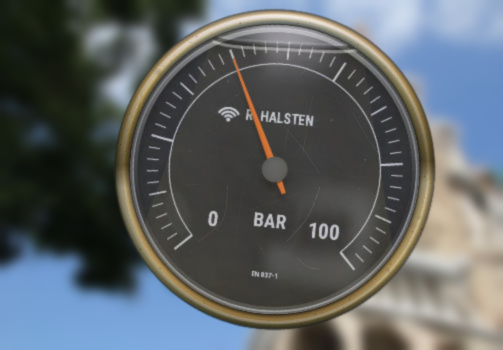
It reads 40,bar
